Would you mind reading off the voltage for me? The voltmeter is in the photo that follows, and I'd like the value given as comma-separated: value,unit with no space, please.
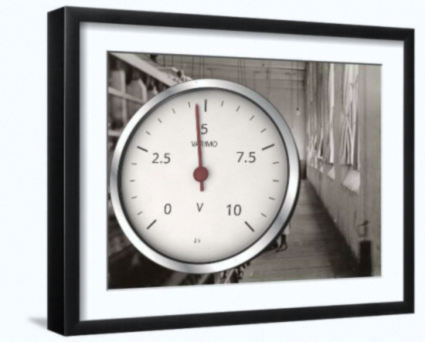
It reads 4.75,V
